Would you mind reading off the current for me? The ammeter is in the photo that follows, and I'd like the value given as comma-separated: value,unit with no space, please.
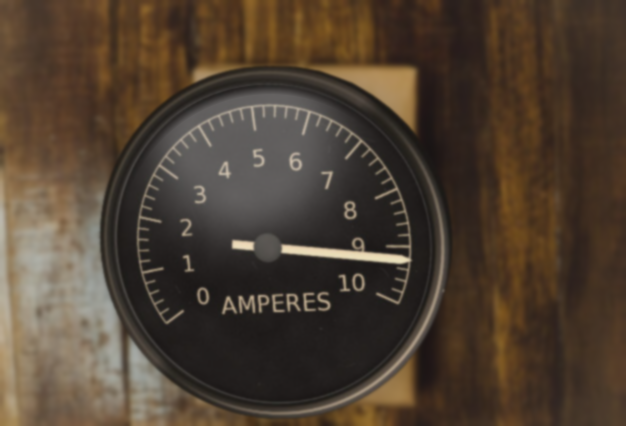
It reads 9.2,A
